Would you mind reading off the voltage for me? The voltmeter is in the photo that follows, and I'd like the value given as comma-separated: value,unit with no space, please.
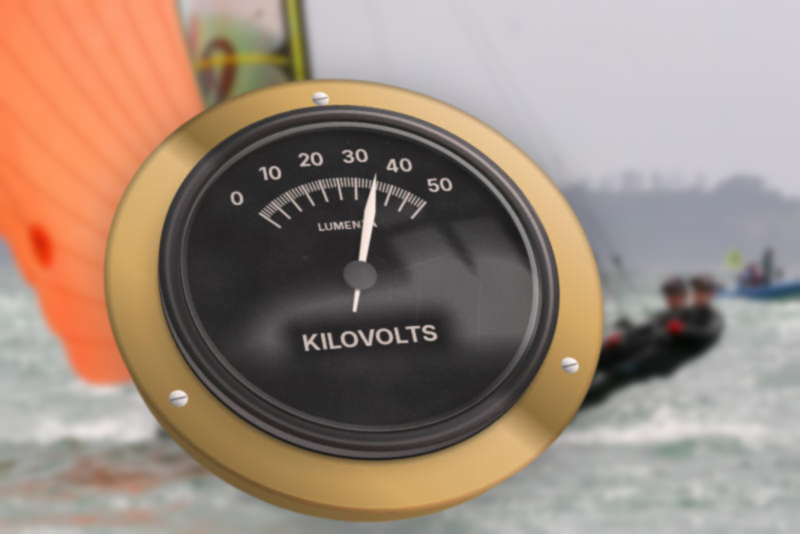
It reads 35,kV
